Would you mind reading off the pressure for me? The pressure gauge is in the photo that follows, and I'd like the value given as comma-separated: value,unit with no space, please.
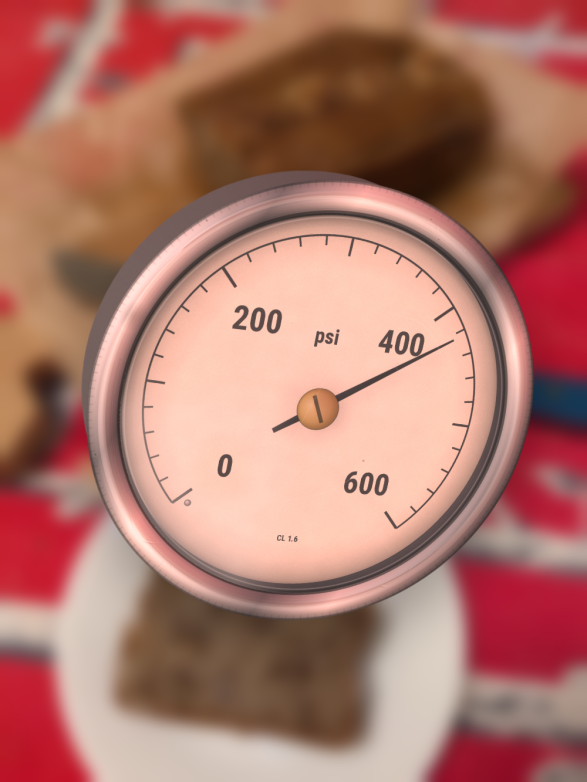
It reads 420,psi
